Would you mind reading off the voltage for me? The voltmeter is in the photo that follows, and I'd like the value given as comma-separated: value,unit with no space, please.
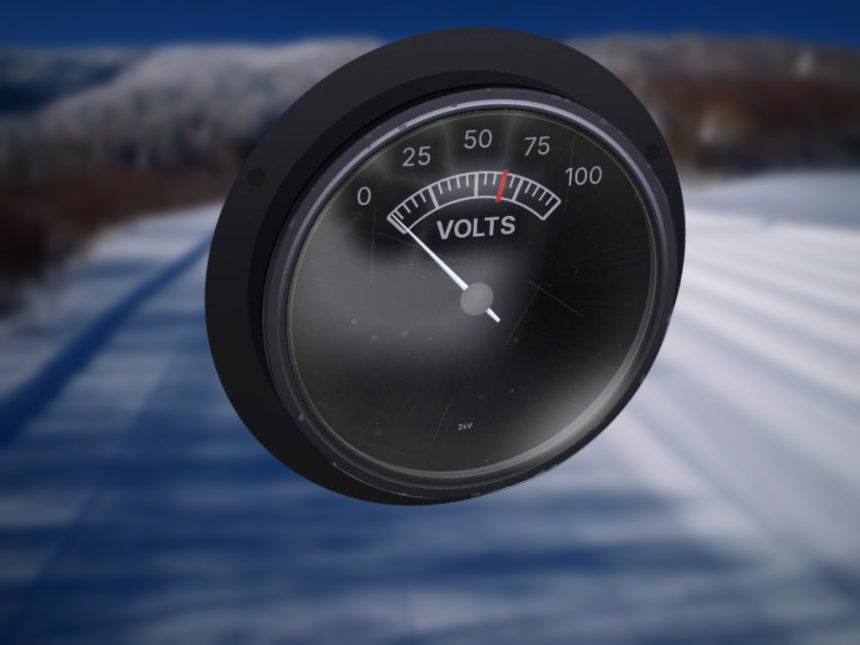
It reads 2.5,V
